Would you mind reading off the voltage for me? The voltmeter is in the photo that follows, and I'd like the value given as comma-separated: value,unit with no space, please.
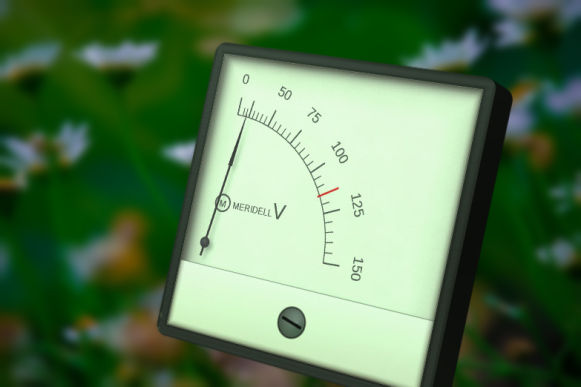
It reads 25,V
